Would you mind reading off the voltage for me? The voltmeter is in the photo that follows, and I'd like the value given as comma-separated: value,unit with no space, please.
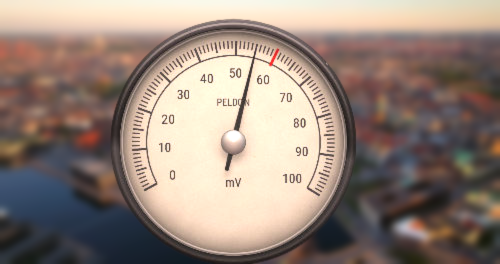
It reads 55,mV
